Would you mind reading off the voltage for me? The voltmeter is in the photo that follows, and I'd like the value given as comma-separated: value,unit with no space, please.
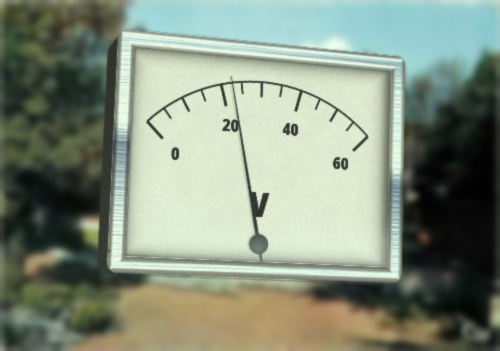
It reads 22.5,V
